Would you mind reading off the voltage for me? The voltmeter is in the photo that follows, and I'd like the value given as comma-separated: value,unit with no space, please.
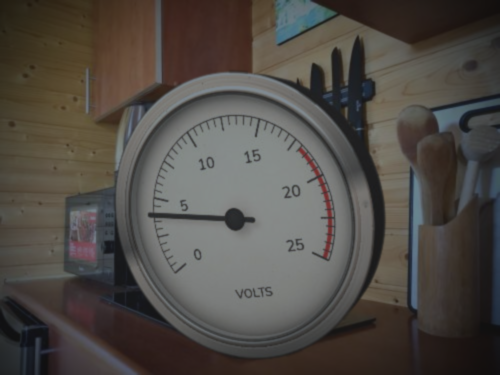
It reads 4,V
